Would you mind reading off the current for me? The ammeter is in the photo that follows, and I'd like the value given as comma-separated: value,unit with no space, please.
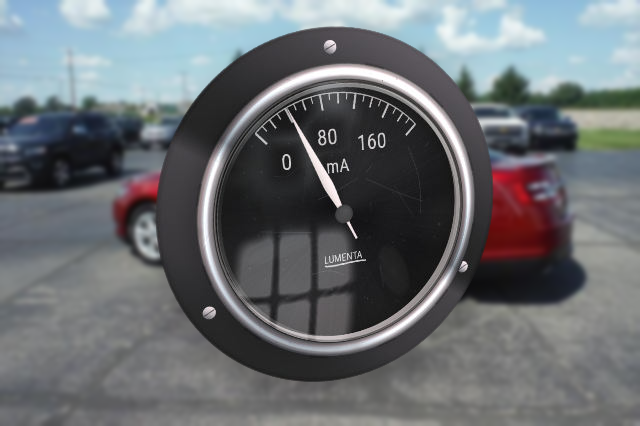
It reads 40,mA
